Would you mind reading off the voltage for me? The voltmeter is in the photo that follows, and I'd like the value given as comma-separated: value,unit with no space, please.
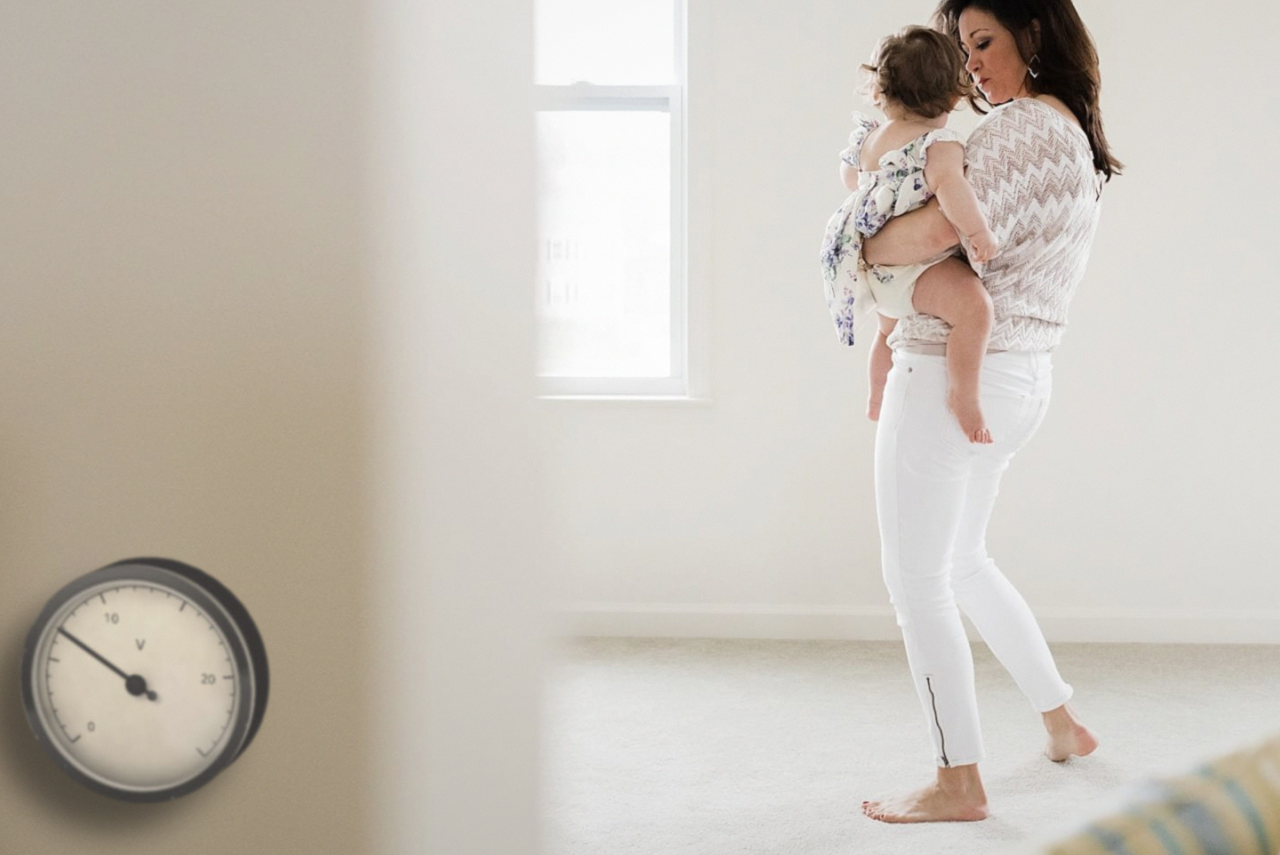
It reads 7,V
